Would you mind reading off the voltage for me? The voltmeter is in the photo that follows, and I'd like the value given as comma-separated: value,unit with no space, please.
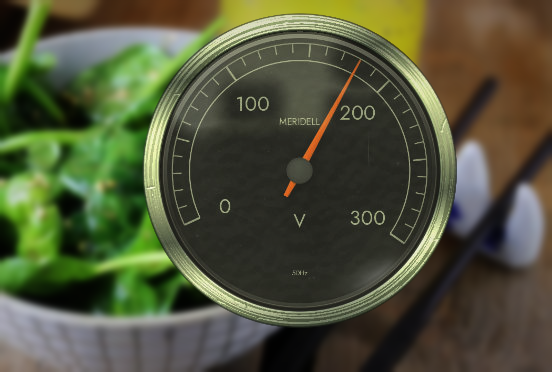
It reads 180,V
